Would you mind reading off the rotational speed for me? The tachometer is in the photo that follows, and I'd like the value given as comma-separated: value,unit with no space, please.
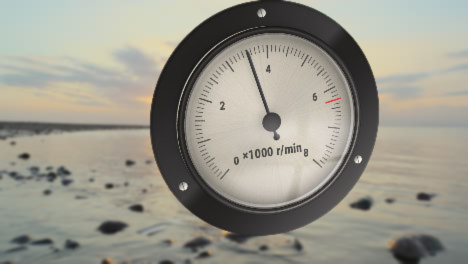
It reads 3500,rpm
